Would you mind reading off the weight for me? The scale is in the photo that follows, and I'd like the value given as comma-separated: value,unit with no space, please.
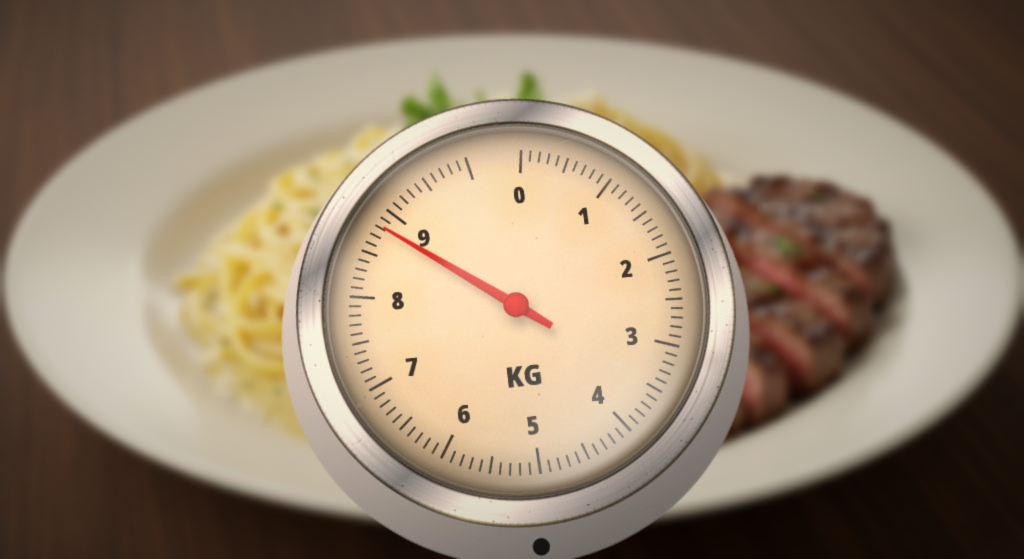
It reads 8.8,kg
